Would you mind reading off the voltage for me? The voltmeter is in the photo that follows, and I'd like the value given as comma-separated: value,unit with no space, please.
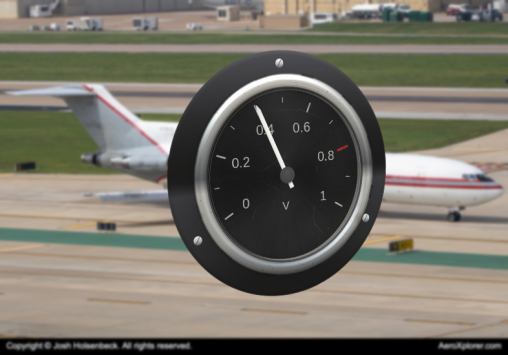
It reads 0.4,V
